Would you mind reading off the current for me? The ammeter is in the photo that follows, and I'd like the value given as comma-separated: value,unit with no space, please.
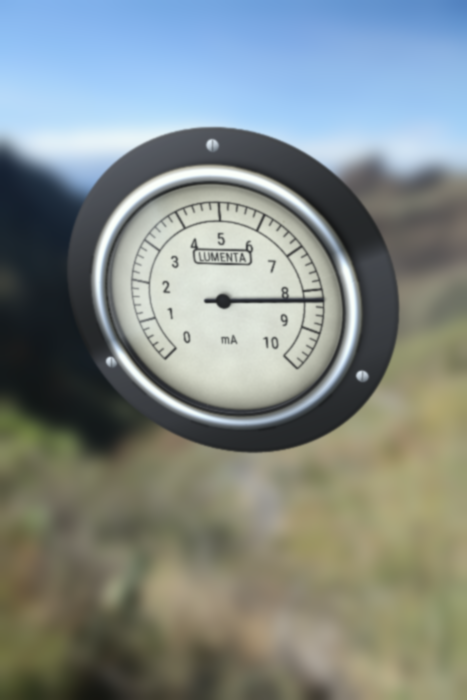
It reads 8.2,mA
